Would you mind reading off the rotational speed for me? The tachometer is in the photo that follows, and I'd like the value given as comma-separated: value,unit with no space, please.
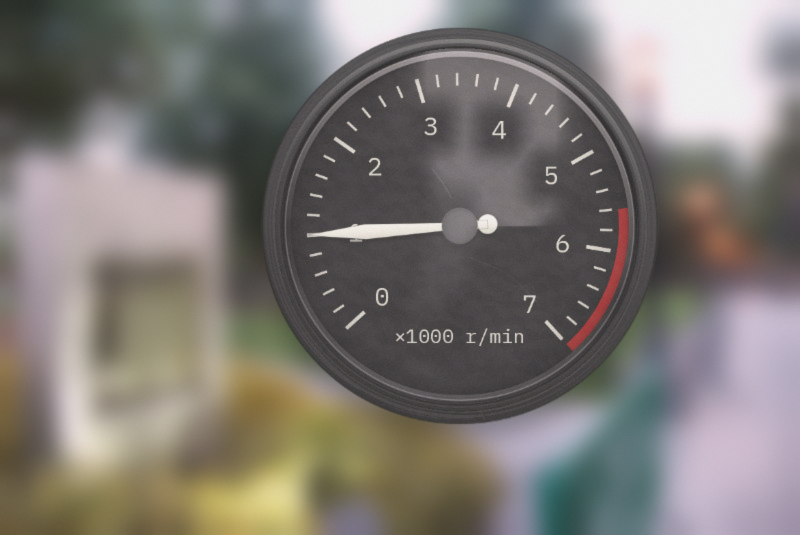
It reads 1000,rpm
